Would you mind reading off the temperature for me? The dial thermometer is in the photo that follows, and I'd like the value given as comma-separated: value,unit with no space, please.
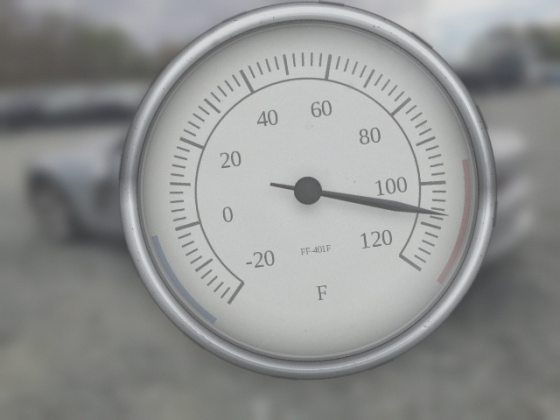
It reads 107,°F
